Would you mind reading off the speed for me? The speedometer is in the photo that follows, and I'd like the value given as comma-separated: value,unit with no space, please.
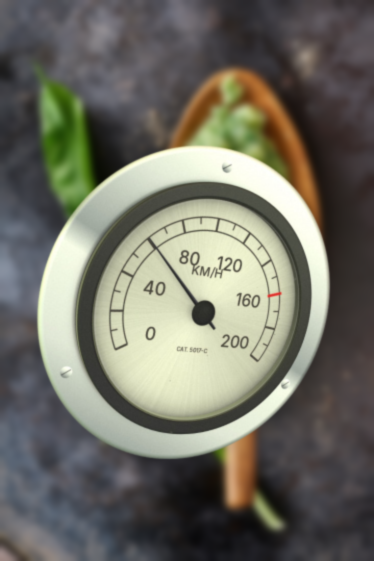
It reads 60,km/h
